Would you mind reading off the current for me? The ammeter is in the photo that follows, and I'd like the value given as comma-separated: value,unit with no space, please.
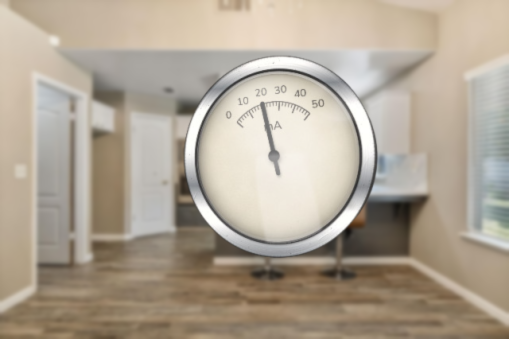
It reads 20,mA
